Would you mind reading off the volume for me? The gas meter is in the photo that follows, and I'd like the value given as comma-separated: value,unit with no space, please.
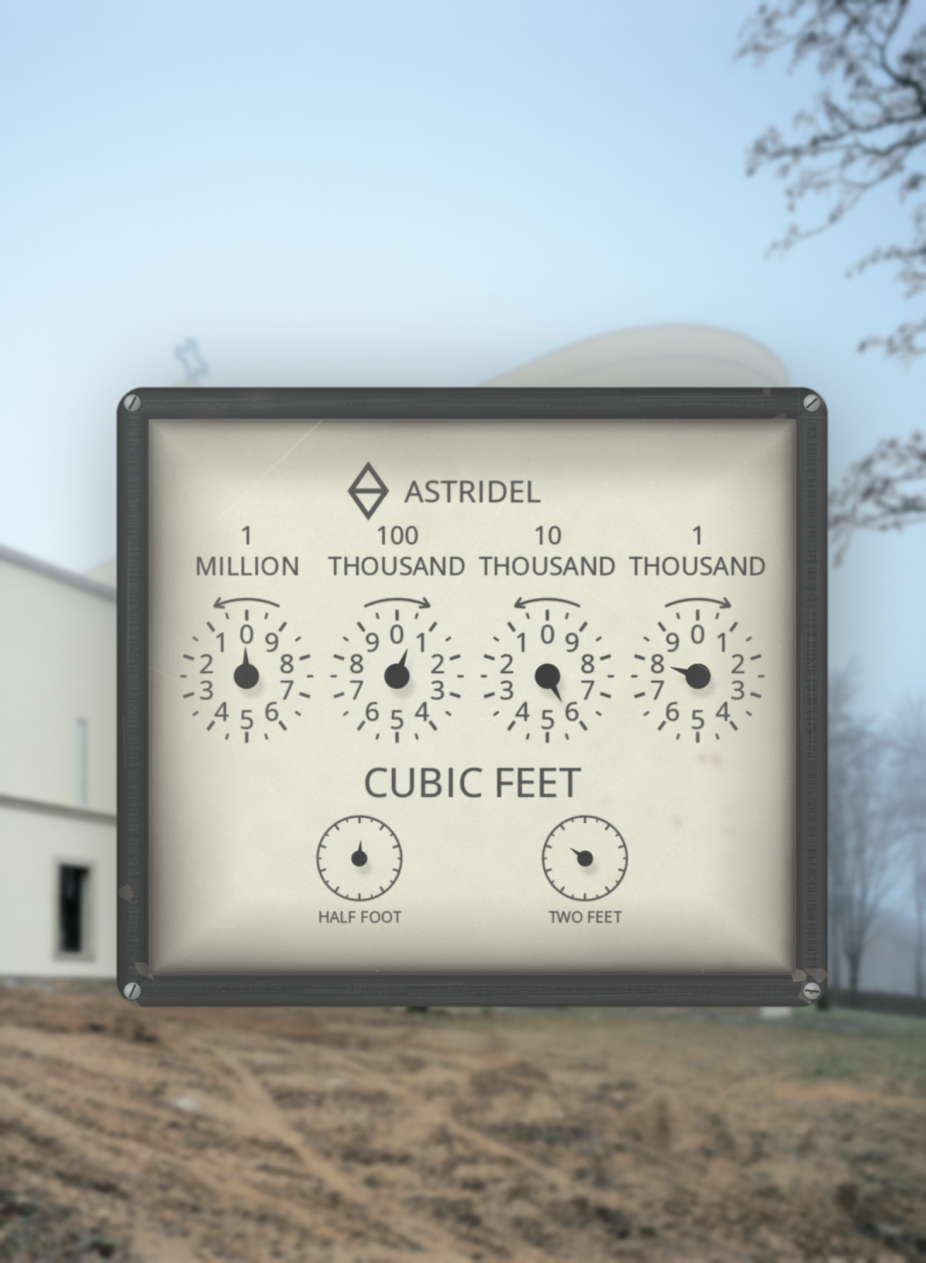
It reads 5800,ft³
